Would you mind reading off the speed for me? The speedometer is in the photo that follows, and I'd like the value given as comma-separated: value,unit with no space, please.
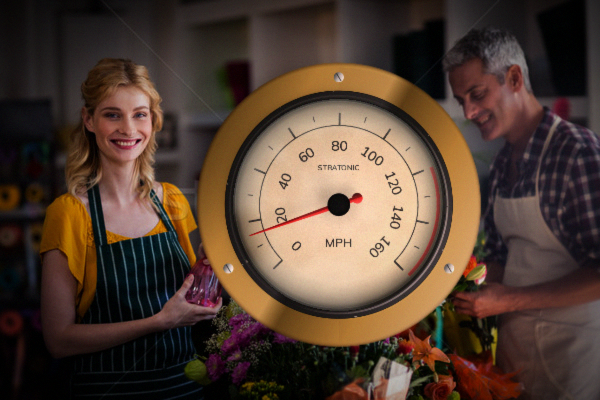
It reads 15,mph
